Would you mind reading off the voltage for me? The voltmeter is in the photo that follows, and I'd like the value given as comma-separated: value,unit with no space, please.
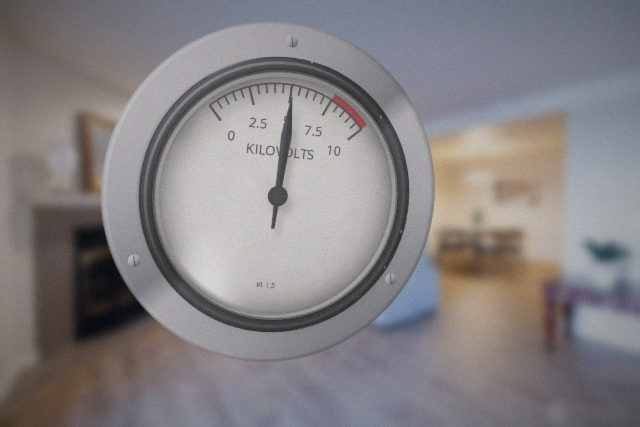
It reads 5,kV
